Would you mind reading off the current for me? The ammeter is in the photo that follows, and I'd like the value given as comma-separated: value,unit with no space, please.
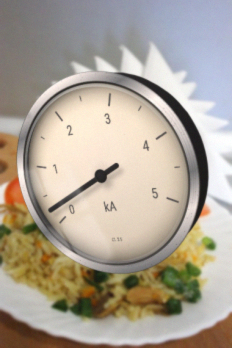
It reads 0.25,kA
